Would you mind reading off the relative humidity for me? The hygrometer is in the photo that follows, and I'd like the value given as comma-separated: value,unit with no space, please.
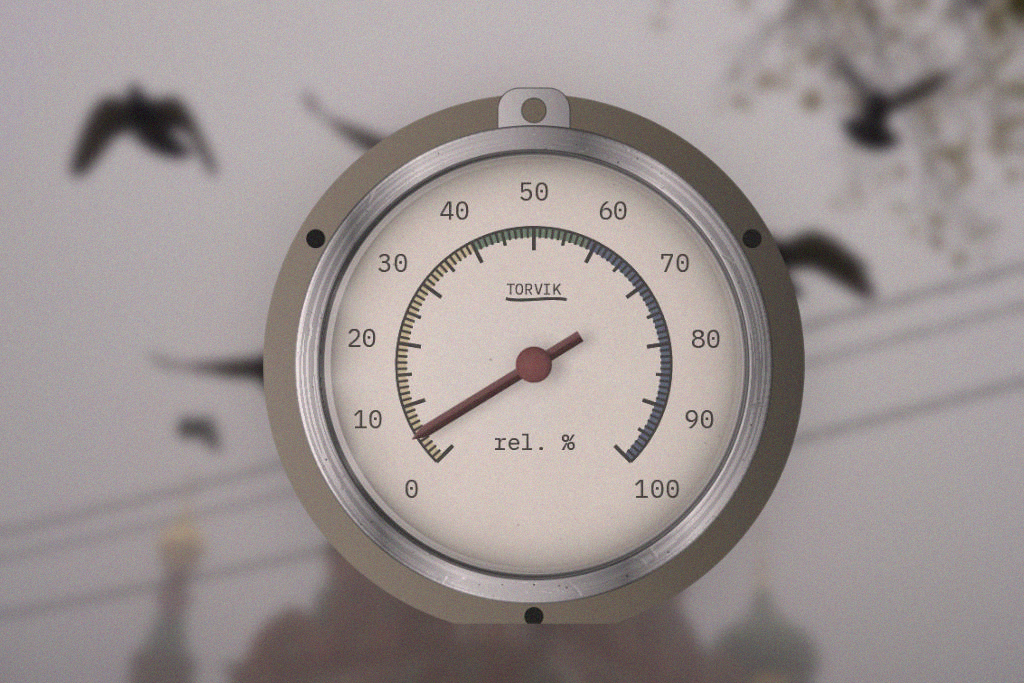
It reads 5,%
